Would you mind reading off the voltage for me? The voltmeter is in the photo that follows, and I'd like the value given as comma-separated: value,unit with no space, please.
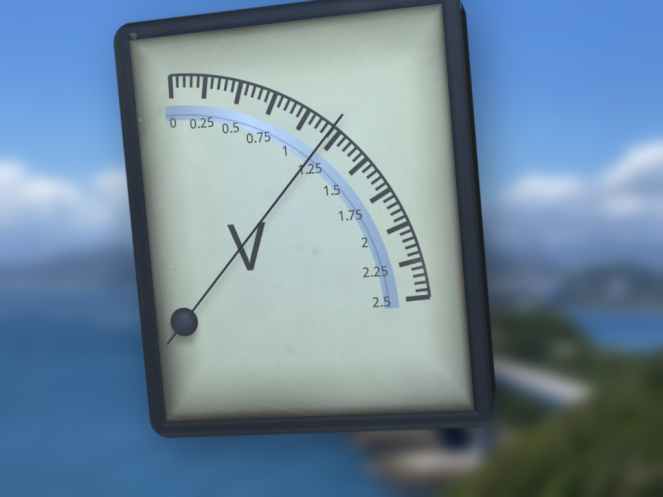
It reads 1.2,V
